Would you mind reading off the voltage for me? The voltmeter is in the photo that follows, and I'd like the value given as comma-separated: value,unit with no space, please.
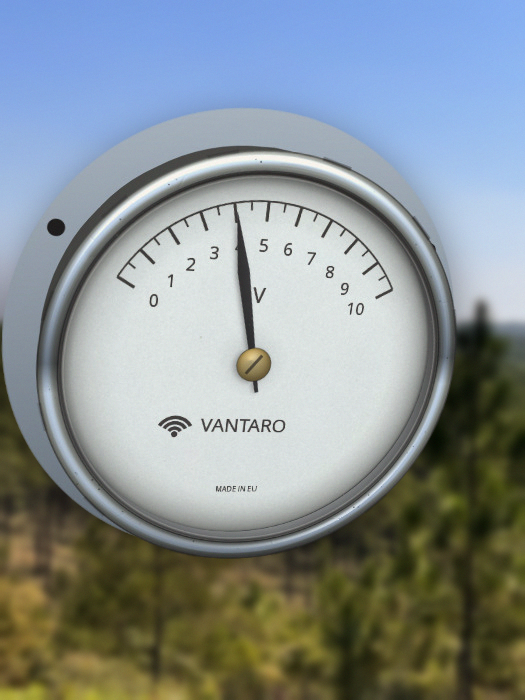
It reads 4,V
